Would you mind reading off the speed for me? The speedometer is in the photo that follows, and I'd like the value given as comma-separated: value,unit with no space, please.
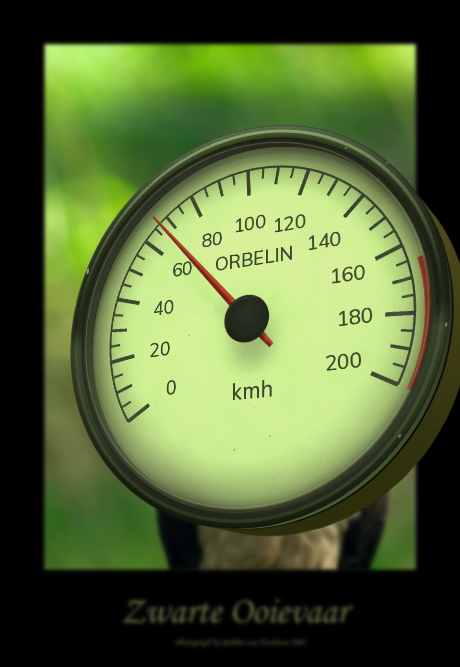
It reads 67.5,km/h
